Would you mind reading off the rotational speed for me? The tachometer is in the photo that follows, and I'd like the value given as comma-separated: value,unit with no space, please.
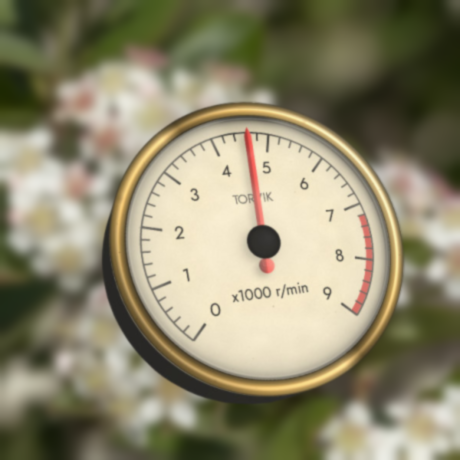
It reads 4600,rpm
